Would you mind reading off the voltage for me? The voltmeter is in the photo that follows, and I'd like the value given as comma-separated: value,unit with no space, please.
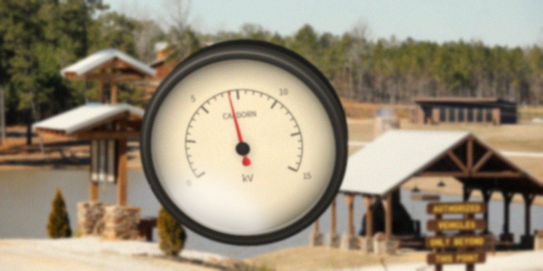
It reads 7,kV
